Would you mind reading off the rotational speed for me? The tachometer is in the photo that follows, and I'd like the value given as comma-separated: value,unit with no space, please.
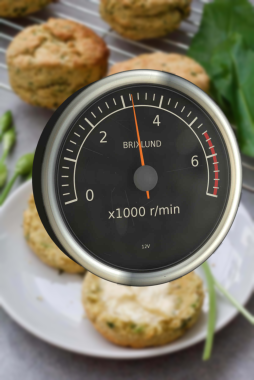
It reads 3200,rpm
